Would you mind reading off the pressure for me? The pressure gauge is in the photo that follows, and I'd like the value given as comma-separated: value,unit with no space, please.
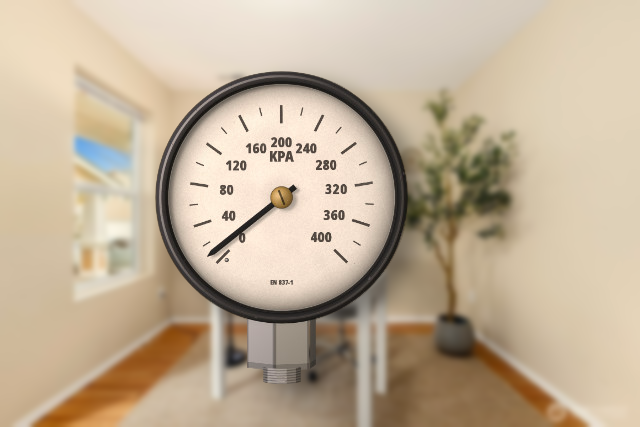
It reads 10,kPa
